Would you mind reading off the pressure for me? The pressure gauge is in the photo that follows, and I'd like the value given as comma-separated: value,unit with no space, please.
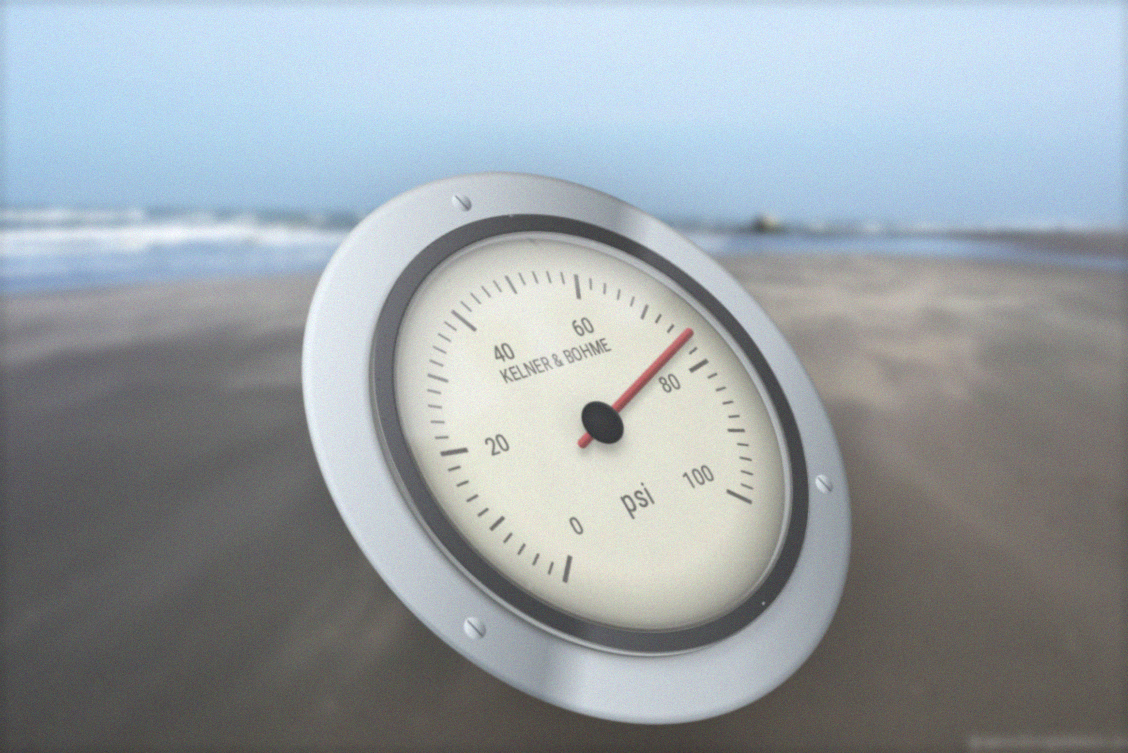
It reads 76,psi
